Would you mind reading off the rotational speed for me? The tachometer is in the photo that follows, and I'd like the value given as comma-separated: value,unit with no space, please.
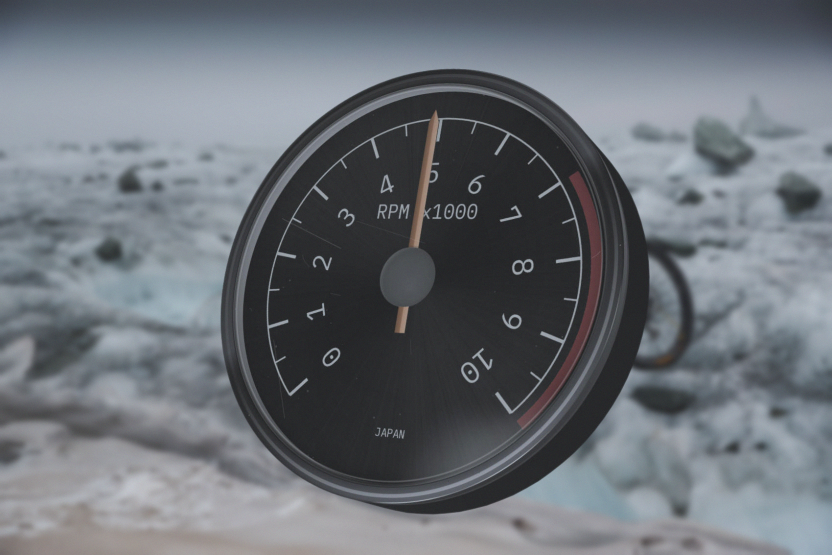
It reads 5000,rpm
